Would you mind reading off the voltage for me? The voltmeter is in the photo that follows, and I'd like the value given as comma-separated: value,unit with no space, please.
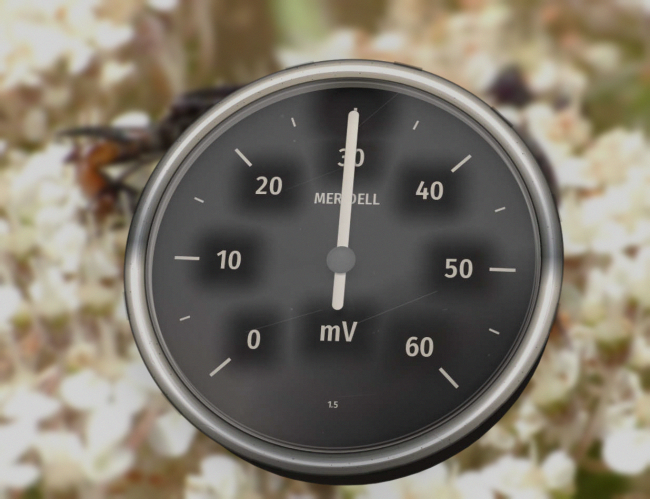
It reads 30,mV
